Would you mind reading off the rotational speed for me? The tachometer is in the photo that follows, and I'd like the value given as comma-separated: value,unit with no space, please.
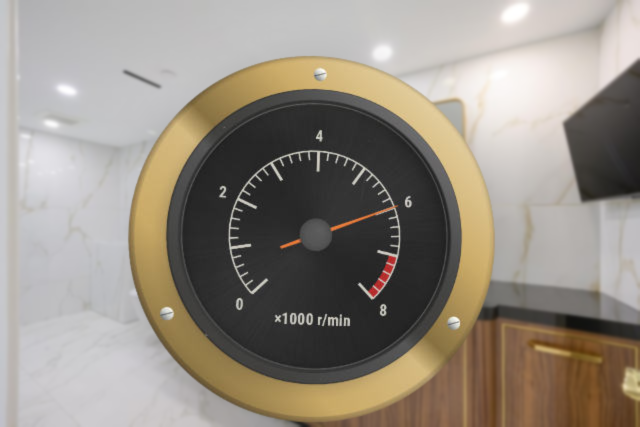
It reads 6000,rpm
